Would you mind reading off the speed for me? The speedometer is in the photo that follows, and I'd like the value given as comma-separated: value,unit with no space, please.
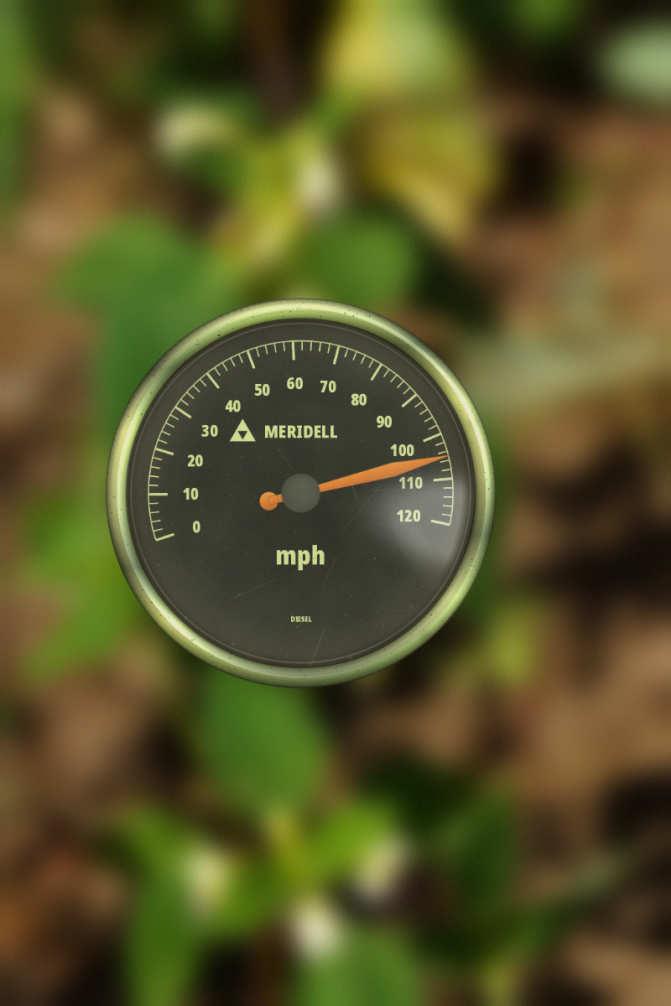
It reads 105,mph
